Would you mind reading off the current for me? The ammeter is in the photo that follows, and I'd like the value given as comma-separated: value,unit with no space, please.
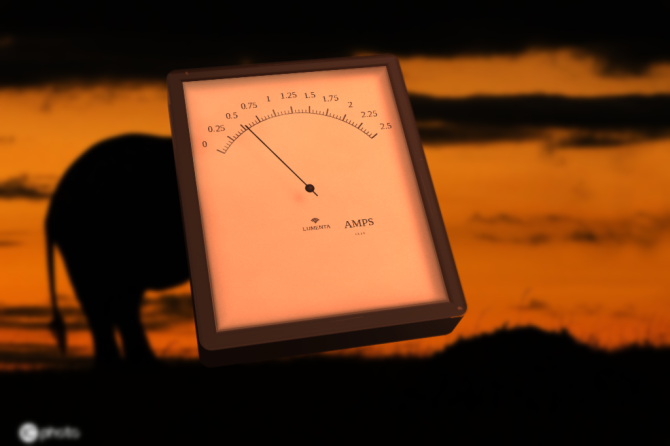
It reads 0.5,A
